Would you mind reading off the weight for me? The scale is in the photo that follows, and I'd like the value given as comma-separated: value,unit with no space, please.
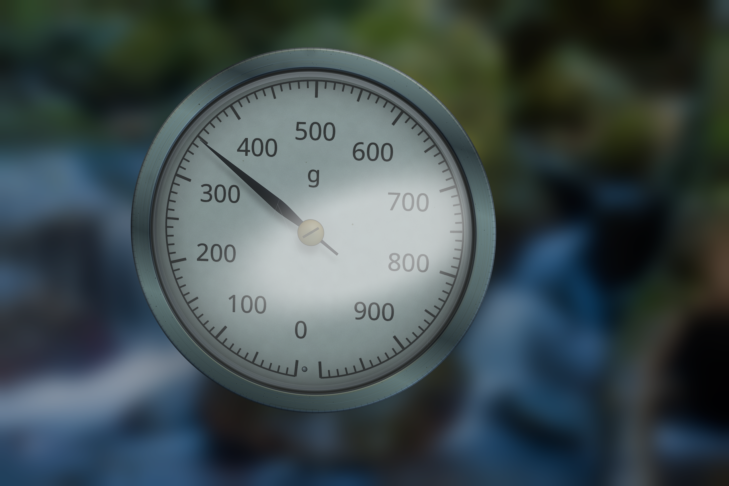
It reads 350,g
